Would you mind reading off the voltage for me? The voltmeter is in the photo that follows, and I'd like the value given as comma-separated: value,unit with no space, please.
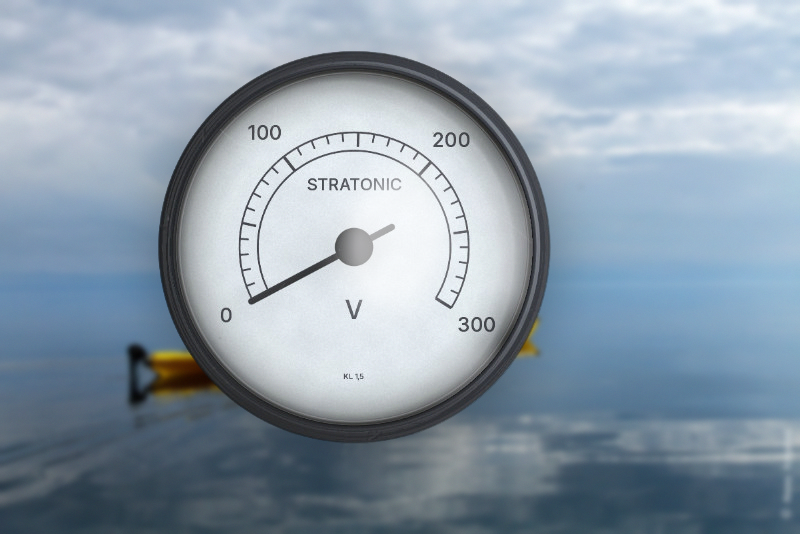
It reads 0,V
